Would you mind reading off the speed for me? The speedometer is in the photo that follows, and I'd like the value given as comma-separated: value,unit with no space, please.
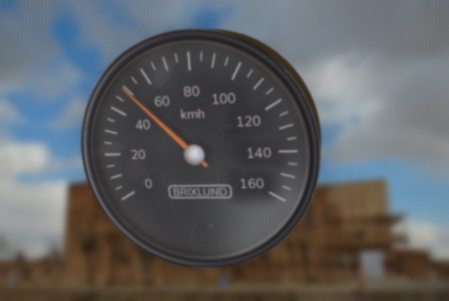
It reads 50,km/h
